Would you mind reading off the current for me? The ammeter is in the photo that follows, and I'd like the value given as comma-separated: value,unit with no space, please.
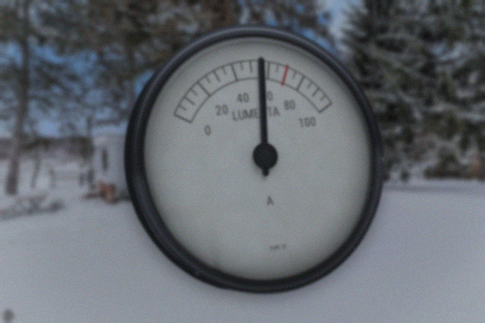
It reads 55,A
